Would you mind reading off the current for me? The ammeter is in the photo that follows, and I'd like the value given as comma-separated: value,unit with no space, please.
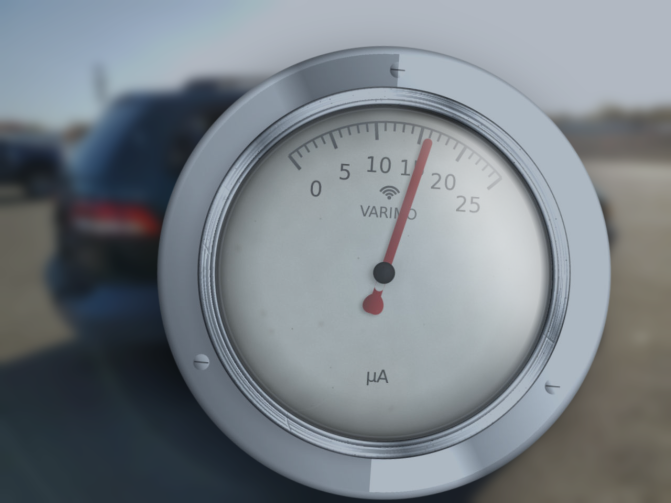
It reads 16,µA
